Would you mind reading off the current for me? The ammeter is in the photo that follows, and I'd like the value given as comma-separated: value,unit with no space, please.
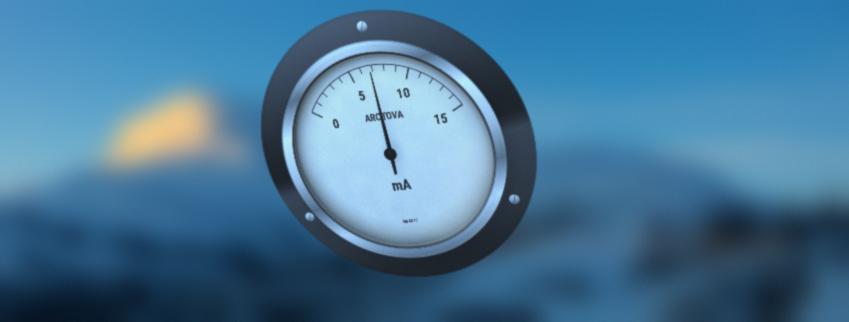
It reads 7,mA
